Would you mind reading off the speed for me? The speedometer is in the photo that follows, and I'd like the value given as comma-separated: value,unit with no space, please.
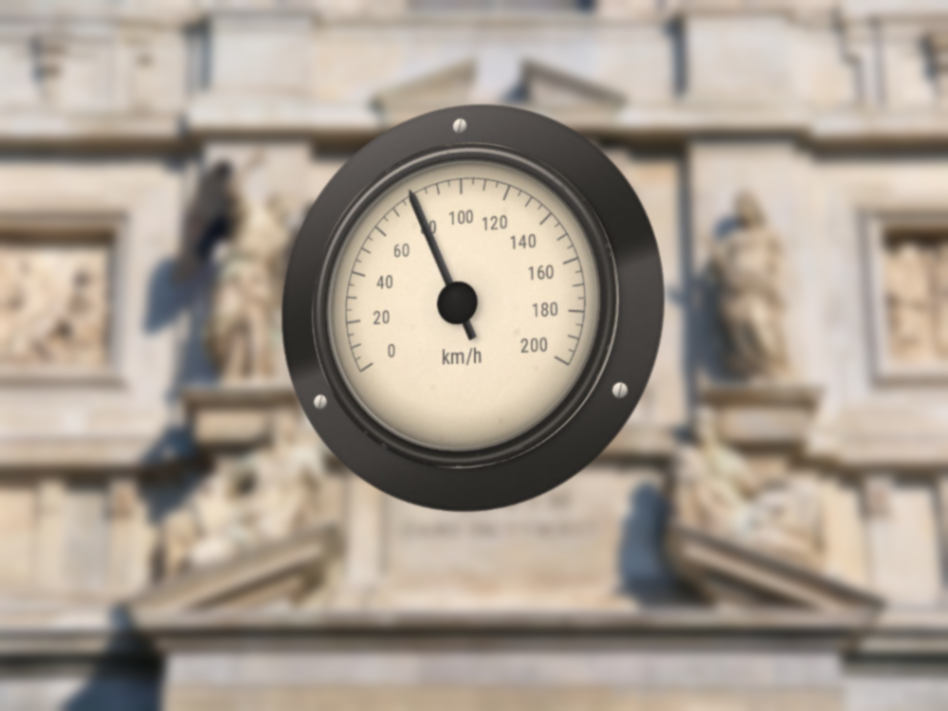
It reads 80,km/h
